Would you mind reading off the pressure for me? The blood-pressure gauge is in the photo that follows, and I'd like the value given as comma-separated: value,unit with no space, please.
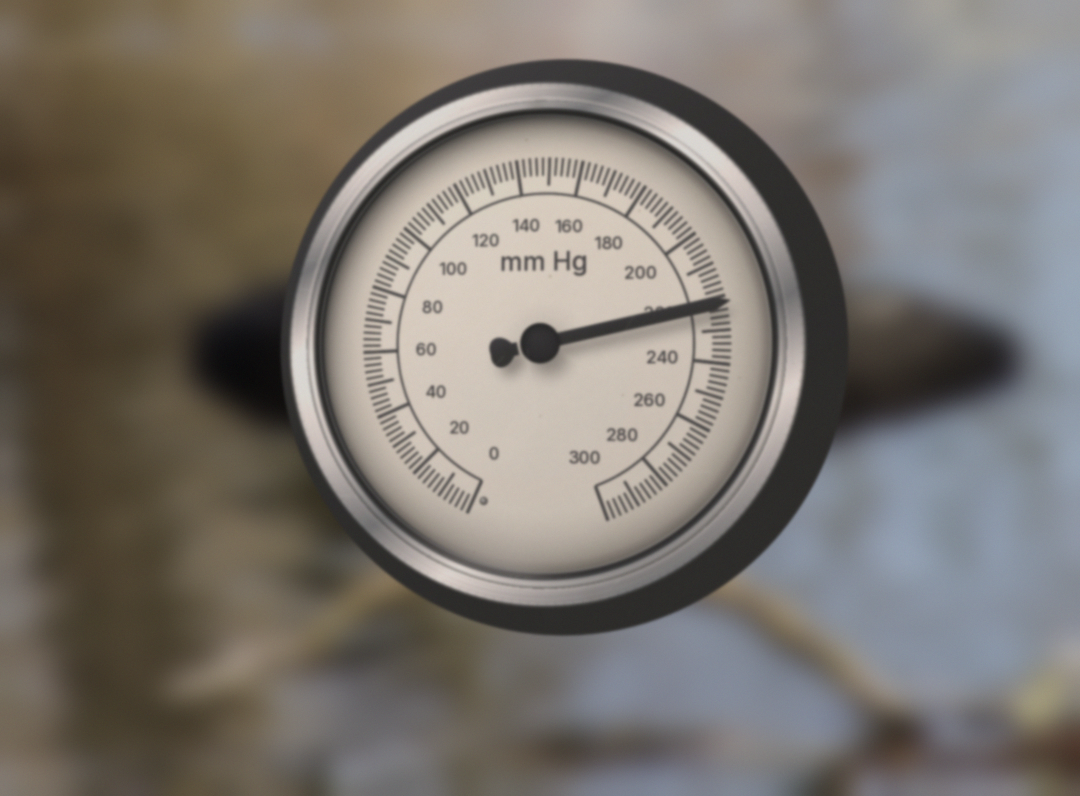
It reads 222,mmHg
